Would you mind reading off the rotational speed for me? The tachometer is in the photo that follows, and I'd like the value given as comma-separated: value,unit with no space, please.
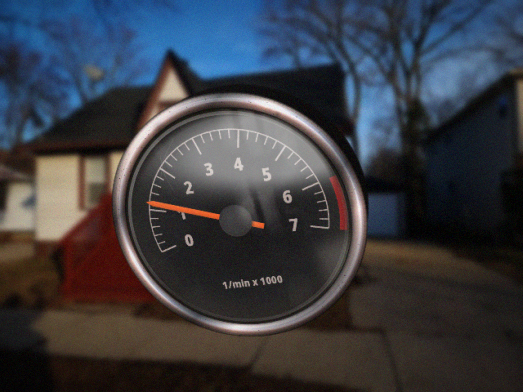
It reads 1200,rpm
